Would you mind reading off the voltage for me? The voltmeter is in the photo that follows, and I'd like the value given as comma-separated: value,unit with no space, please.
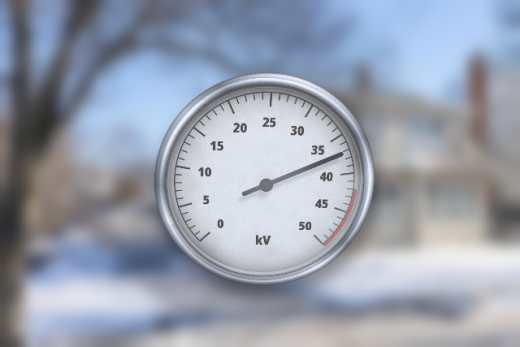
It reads 37,kV
